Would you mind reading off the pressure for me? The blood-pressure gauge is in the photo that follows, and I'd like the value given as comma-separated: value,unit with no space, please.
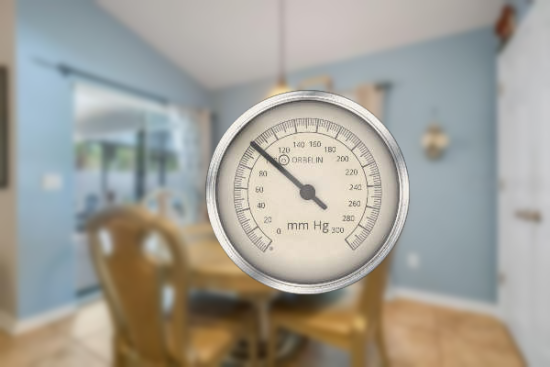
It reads 100,mmHg
